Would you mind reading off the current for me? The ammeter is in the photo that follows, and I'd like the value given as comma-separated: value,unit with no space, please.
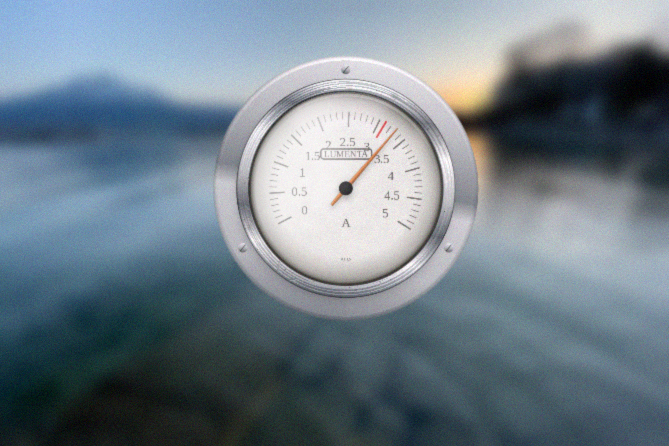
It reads 3.3,A
